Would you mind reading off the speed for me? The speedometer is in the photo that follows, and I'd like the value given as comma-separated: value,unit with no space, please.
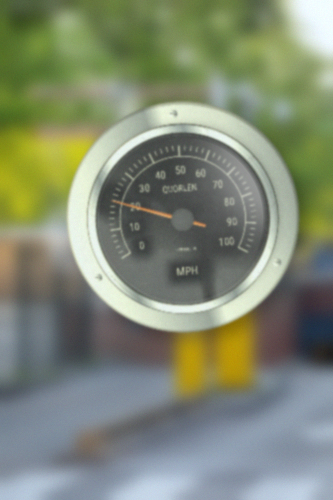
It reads 20,mph
